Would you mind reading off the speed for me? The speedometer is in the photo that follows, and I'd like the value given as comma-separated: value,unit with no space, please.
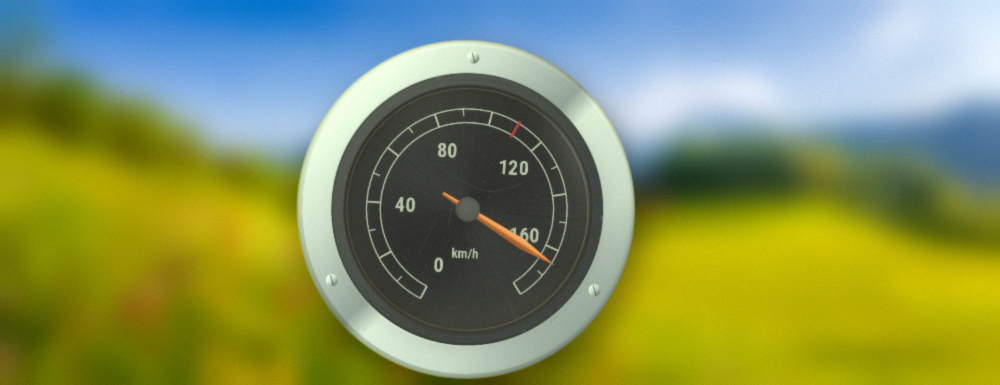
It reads 165,km/h
